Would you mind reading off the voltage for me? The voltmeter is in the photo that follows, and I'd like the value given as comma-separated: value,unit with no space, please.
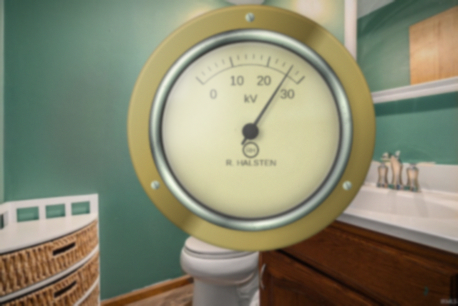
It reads 26,kV
